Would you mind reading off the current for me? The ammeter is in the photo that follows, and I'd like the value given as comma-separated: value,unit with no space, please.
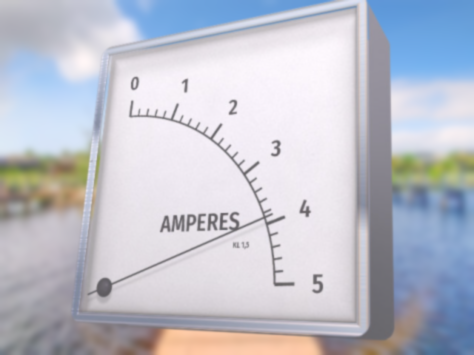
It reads 3.9,A
